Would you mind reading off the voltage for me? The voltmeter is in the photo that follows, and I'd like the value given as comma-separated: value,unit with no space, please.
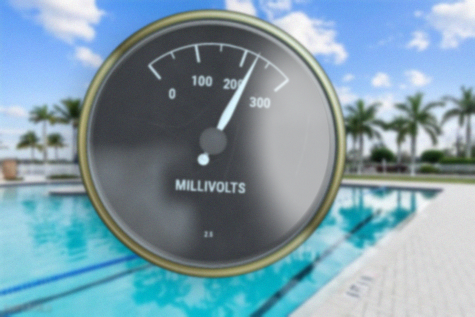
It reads 225,mV
